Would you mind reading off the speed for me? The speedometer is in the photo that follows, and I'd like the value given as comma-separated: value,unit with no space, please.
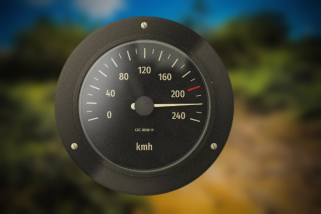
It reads 220,km/h
